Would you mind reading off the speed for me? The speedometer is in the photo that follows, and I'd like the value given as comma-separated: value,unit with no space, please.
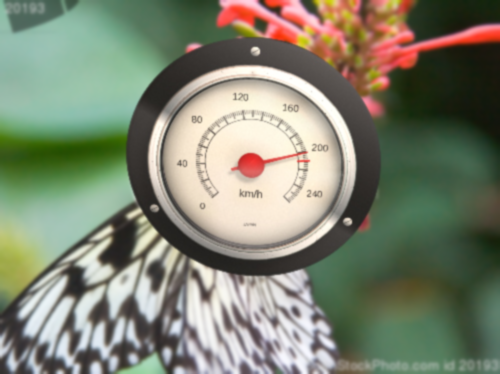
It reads 200,km/h
